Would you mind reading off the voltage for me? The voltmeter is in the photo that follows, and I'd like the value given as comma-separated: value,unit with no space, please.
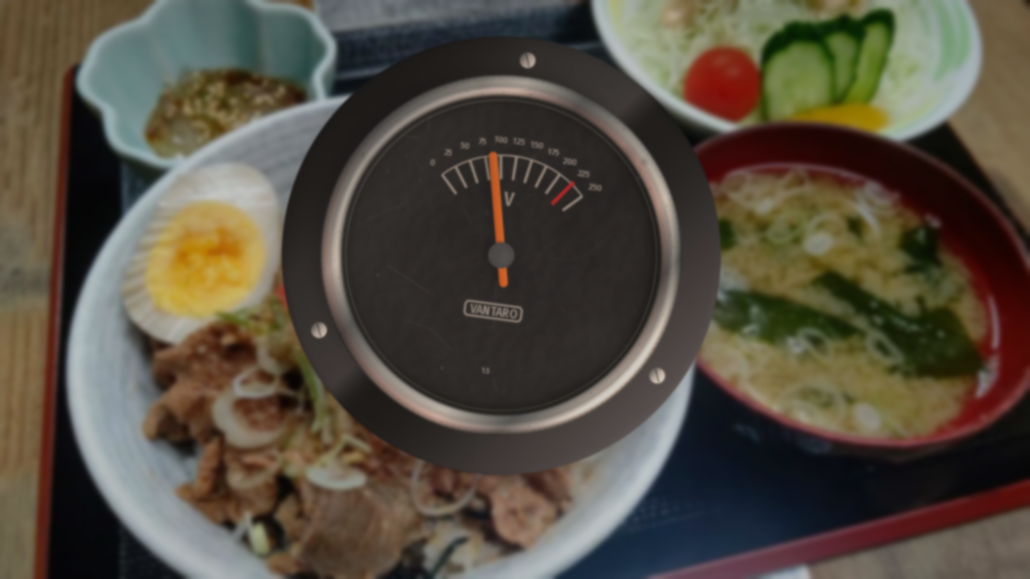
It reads 87.5,V
